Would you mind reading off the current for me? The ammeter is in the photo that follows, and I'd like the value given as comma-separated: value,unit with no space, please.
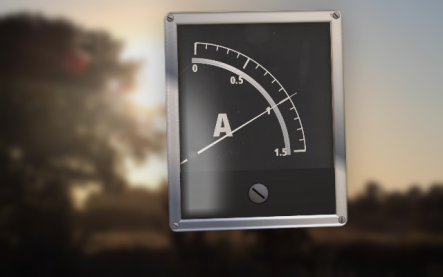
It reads 1,A
